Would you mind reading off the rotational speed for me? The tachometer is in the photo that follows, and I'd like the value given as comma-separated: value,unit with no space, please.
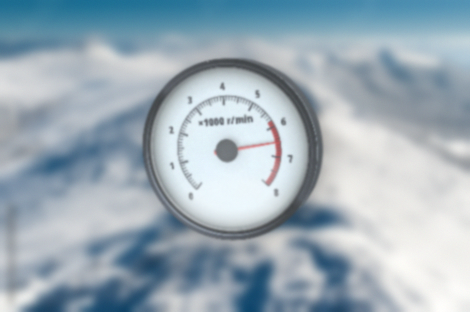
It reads 6500,rpm
